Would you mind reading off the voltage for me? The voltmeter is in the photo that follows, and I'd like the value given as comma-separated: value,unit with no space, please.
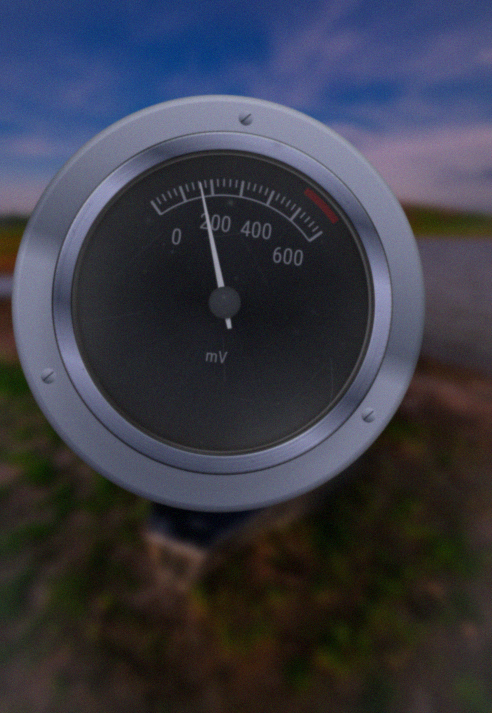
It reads 160,mV
